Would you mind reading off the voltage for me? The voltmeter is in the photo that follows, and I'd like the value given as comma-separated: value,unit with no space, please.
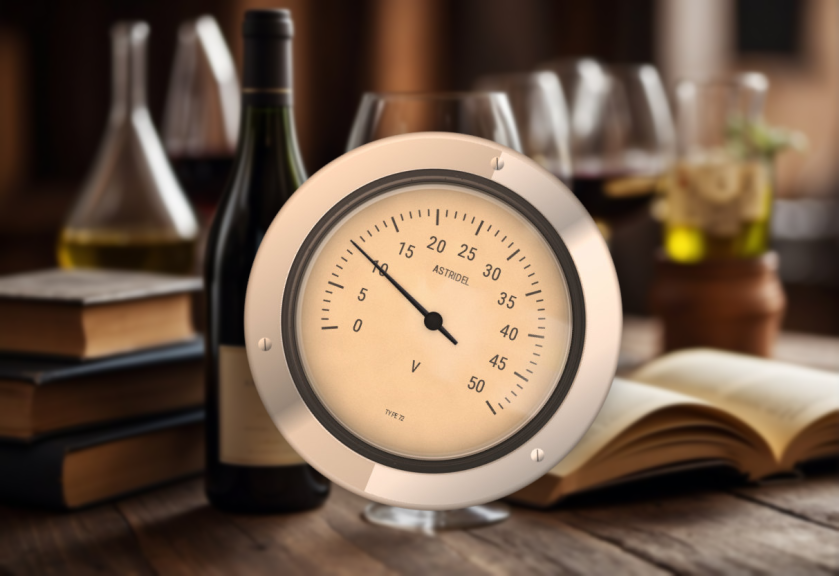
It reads 10,V
